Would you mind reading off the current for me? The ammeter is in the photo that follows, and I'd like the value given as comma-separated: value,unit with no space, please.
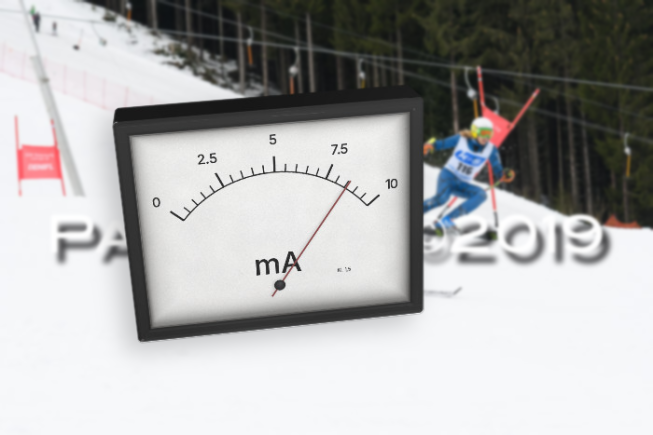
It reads 8.5,mA
